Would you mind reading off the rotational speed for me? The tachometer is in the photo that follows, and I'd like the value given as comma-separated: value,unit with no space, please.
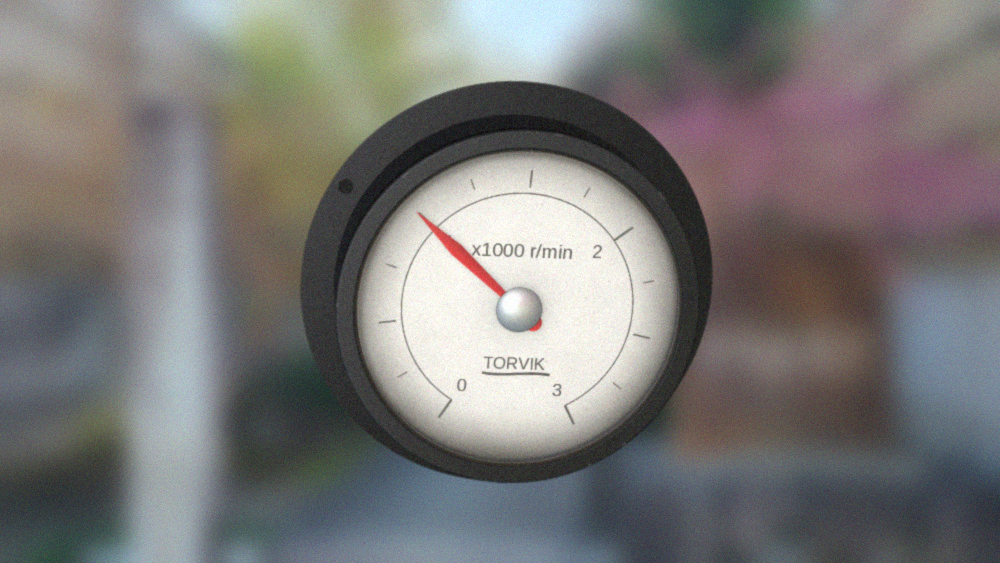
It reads 1000,rpm
